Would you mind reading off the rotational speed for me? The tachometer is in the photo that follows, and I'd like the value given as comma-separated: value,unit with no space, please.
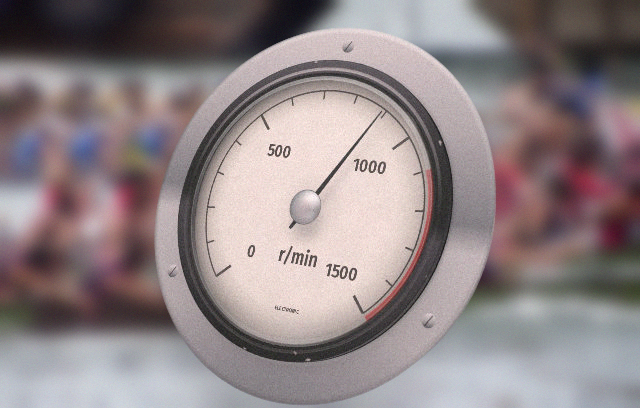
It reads 900,rpm
